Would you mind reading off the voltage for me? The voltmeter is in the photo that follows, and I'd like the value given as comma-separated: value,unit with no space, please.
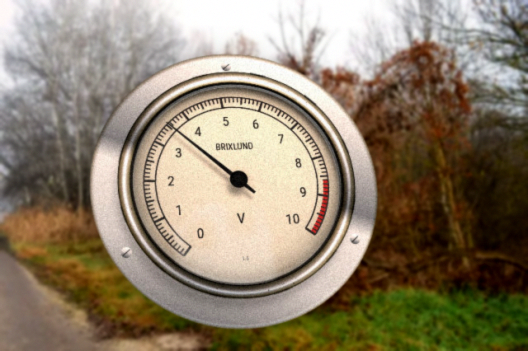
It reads 3.5,V
